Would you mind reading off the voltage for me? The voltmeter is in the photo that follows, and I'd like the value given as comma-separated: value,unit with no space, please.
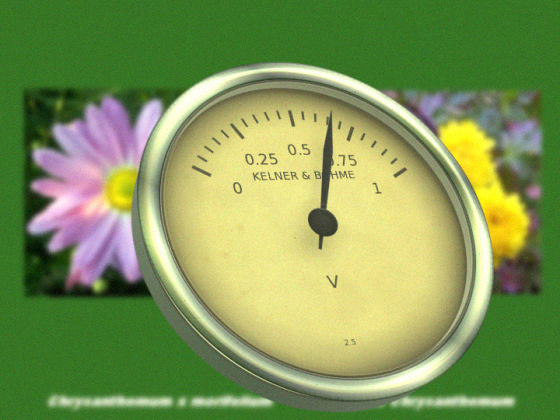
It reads 0.65,V
